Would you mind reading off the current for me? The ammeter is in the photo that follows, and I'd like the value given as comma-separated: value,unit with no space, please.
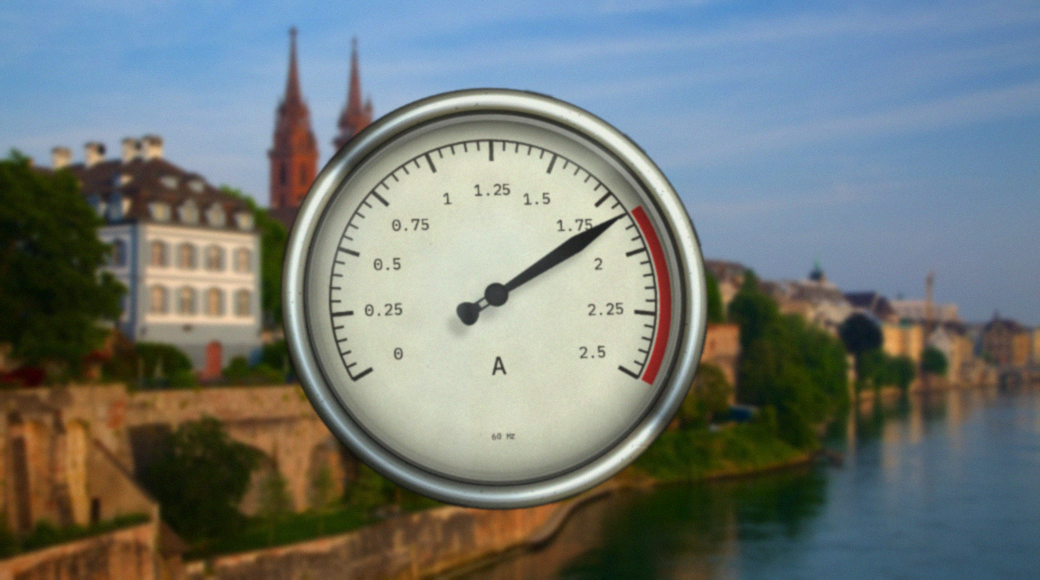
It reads 1.85,A
